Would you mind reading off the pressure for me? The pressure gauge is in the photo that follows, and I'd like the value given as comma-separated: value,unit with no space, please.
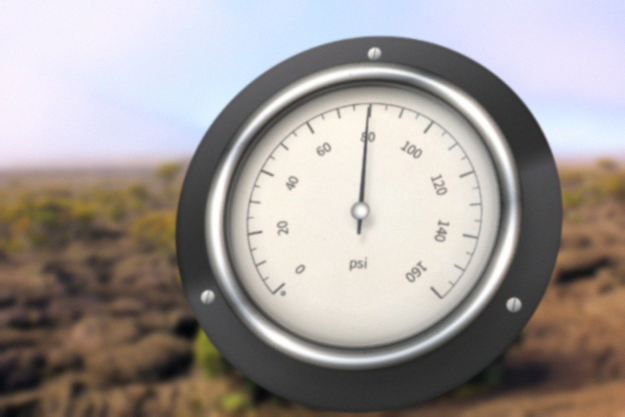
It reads 80,psi
